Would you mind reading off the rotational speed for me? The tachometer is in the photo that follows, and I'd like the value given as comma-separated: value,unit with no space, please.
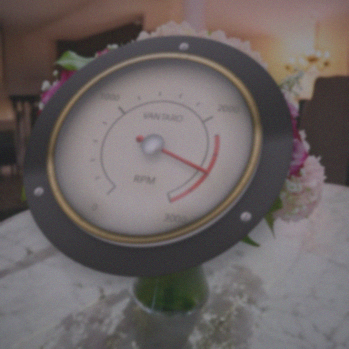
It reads 2600,rpm
